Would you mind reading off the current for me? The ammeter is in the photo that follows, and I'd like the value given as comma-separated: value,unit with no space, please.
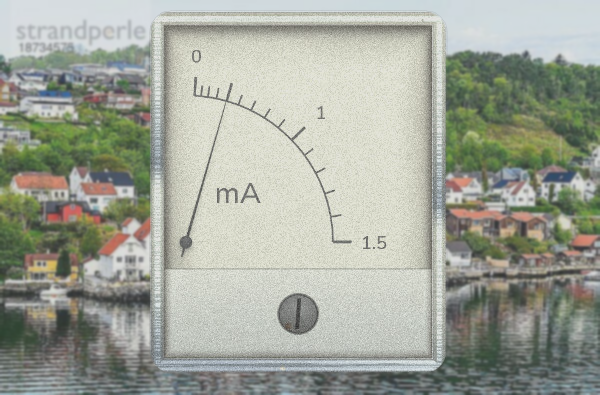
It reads 0.5,mA
